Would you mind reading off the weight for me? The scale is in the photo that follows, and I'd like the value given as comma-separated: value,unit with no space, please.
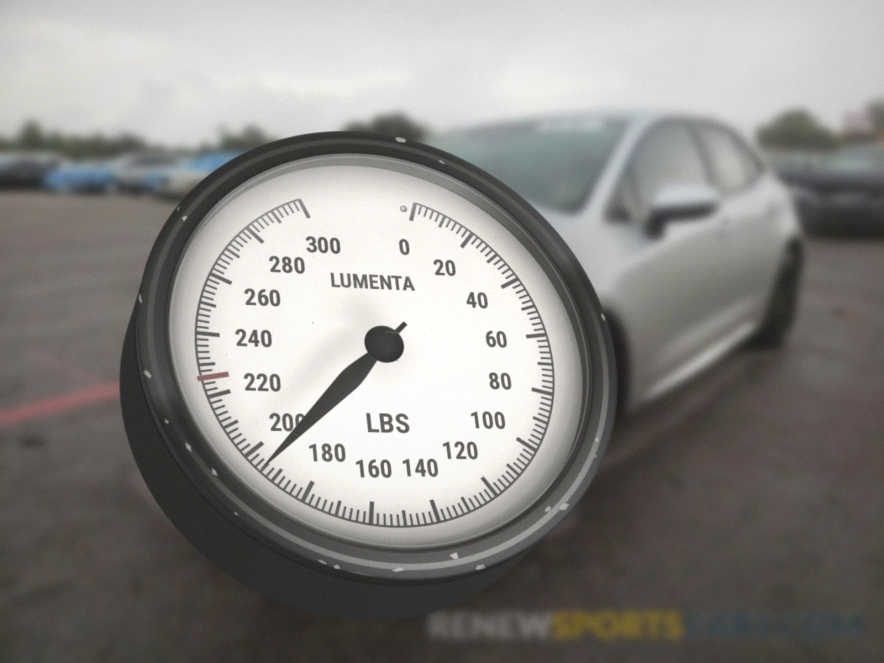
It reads 194,lb
